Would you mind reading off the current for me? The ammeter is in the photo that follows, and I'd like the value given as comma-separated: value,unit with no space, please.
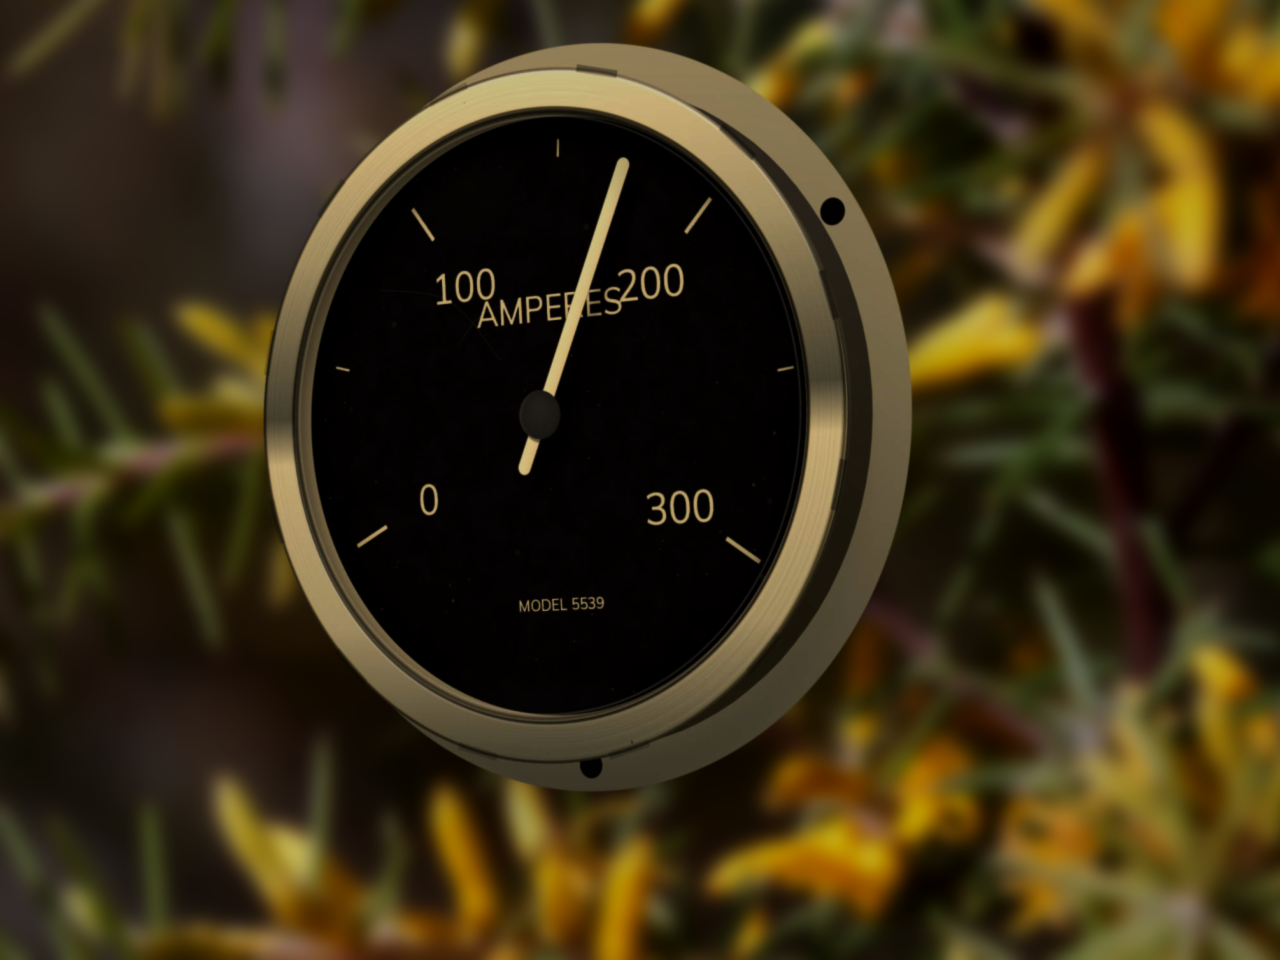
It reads 175,A
